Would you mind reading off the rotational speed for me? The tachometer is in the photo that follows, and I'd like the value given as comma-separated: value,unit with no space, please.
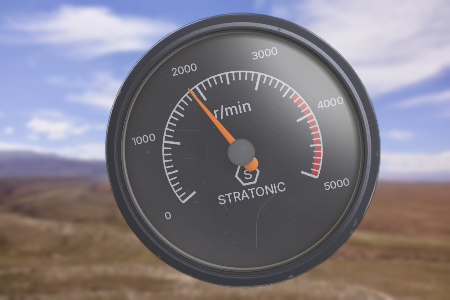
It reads 1900,rpm
